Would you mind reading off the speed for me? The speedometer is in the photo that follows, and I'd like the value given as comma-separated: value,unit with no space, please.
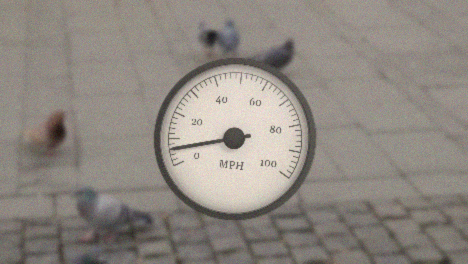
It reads 6,mph
